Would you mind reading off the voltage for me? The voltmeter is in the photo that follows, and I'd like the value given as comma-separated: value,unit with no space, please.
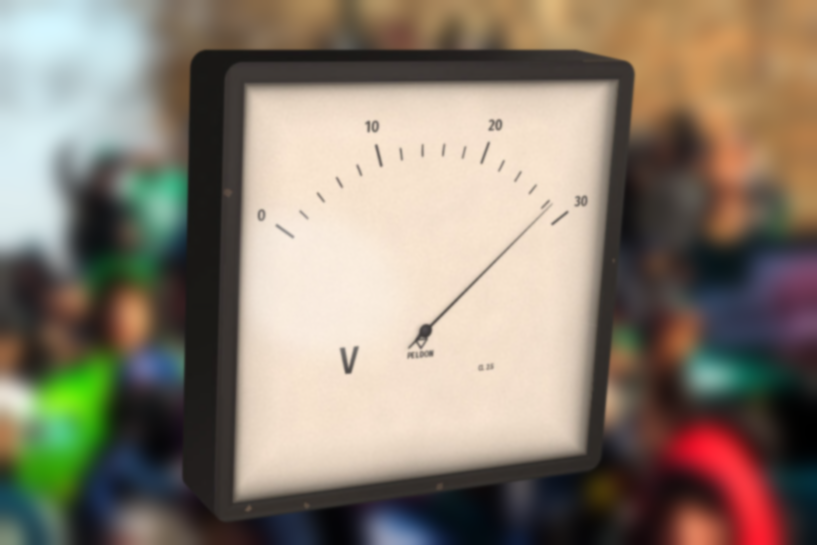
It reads 28,V
